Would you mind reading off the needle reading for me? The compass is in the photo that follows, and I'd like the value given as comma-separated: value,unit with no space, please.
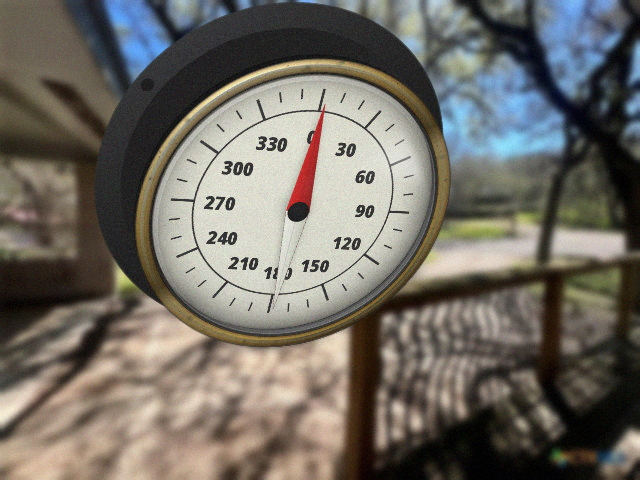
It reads 0,°
